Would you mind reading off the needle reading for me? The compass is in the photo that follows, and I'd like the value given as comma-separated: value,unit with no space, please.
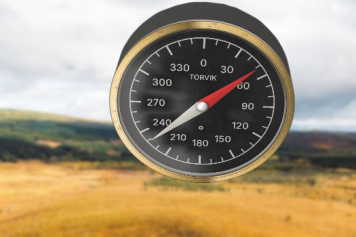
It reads 50,°
